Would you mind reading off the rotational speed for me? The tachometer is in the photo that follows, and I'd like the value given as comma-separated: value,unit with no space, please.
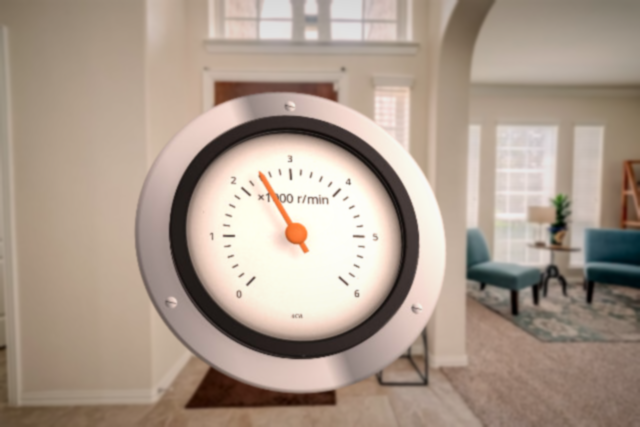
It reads 2400,rpm
